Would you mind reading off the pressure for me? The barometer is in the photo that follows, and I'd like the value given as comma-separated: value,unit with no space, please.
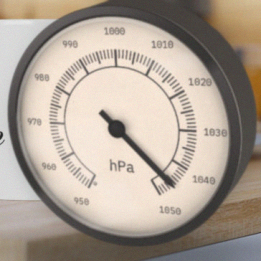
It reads 1045,hPa
